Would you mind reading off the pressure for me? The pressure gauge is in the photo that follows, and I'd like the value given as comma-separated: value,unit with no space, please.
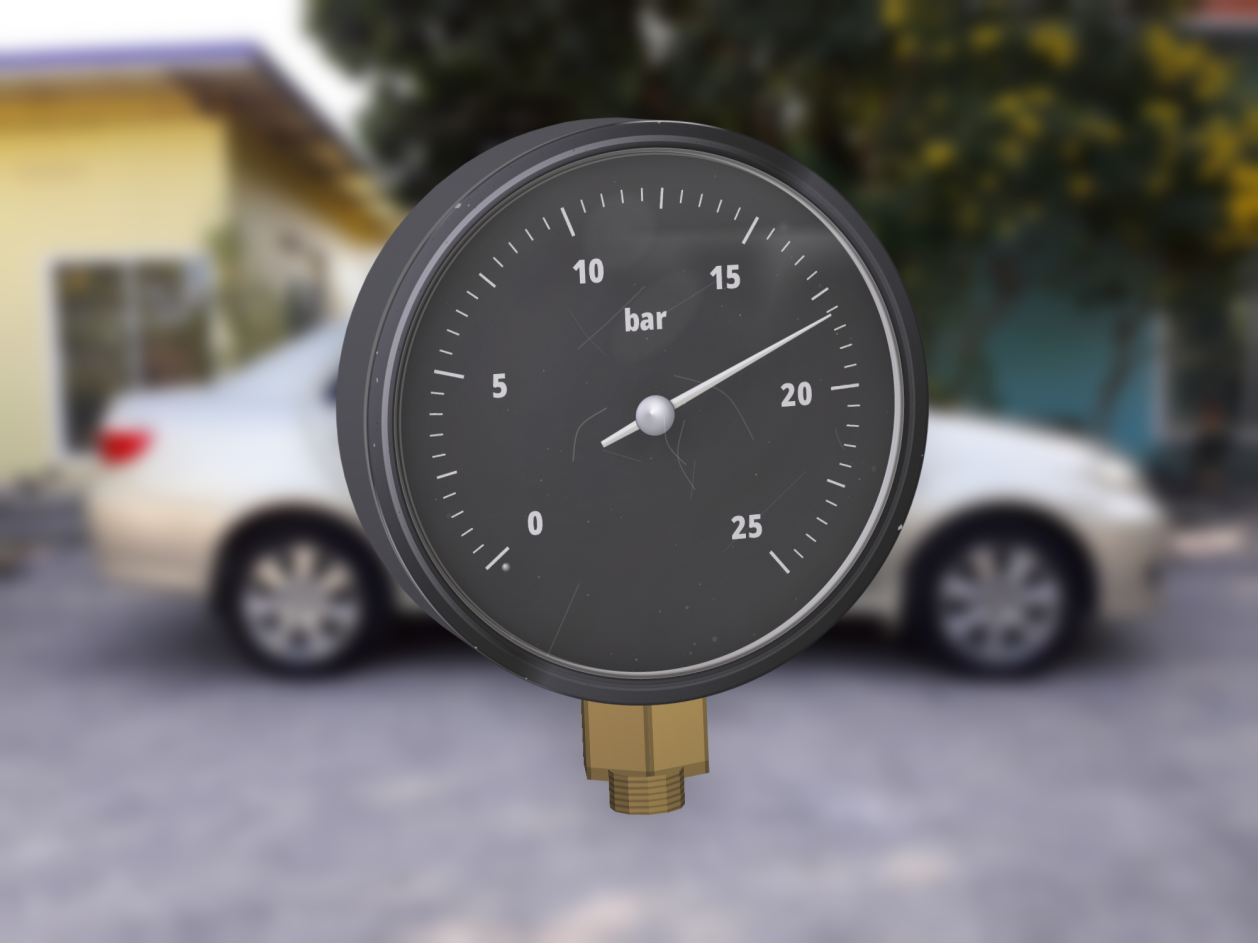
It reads 18,bar
